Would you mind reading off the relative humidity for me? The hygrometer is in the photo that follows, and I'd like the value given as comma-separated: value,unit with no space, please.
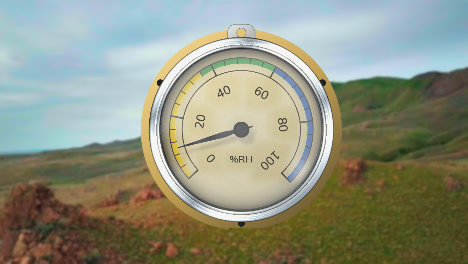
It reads 10,%
